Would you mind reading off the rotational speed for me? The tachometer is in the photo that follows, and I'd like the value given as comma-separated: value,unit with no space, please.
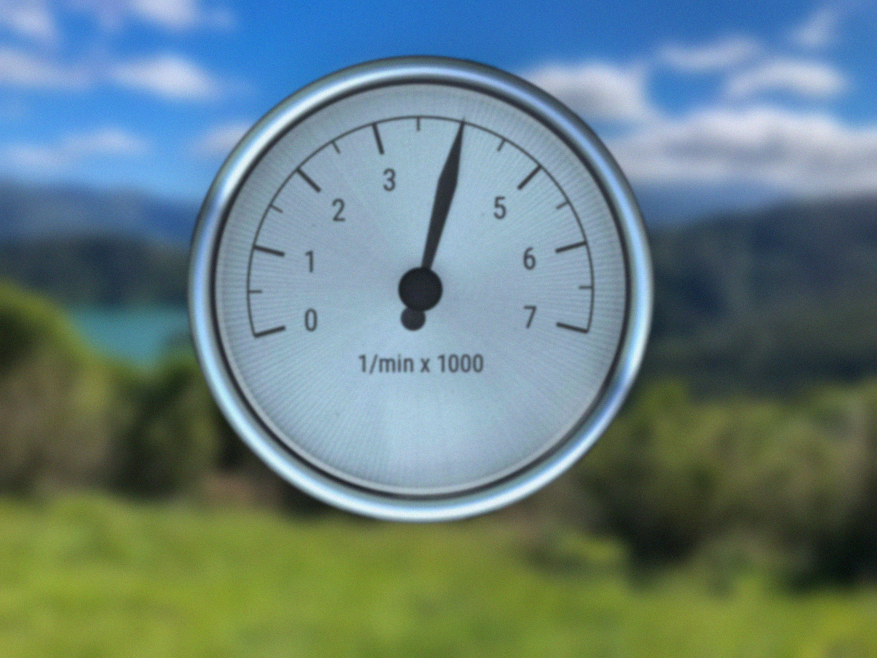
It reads 4000,rpm
